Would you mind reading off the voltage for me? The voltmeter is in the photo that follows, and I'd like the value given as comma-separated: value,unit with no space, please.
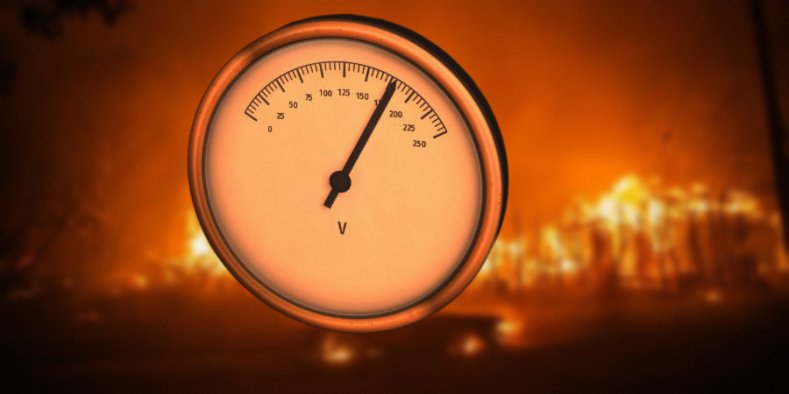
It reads 180,V
